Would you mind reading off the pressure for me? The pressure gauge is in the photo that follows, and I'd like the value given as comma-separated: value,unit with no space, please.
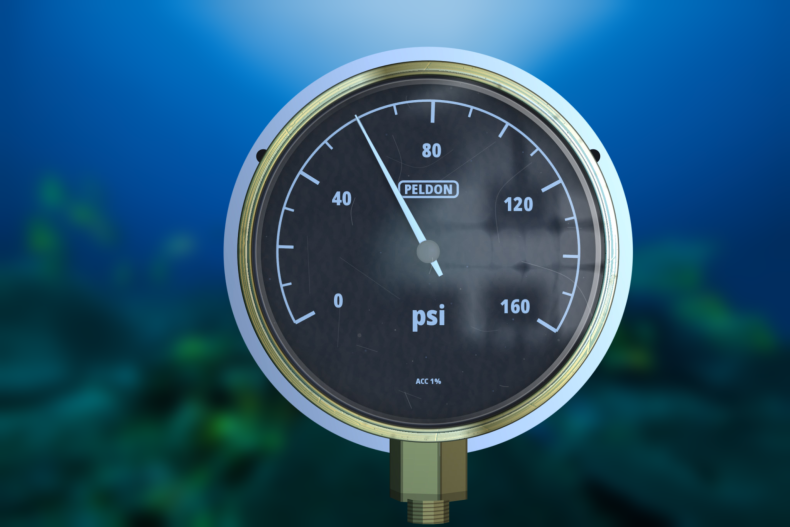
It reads 60,psi
